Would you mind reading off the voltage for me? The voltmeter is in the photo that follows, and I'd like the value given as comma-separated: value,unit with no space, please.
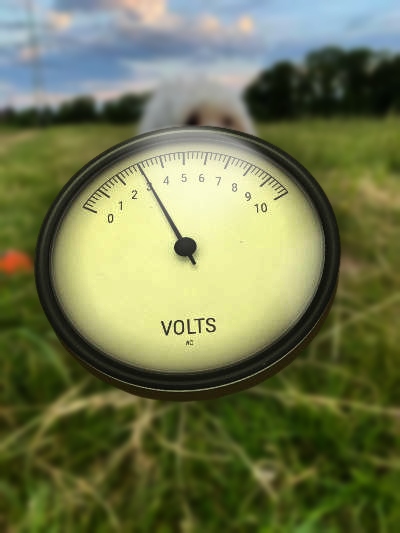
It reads 3,V
